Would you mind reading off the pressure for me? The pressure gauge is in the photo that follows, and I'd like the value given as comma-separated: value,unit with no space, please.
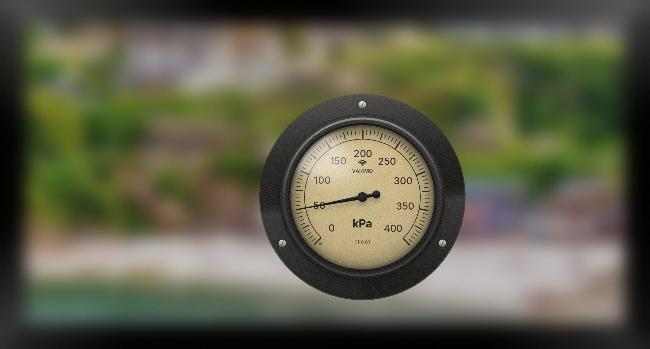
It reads 50,kPa
